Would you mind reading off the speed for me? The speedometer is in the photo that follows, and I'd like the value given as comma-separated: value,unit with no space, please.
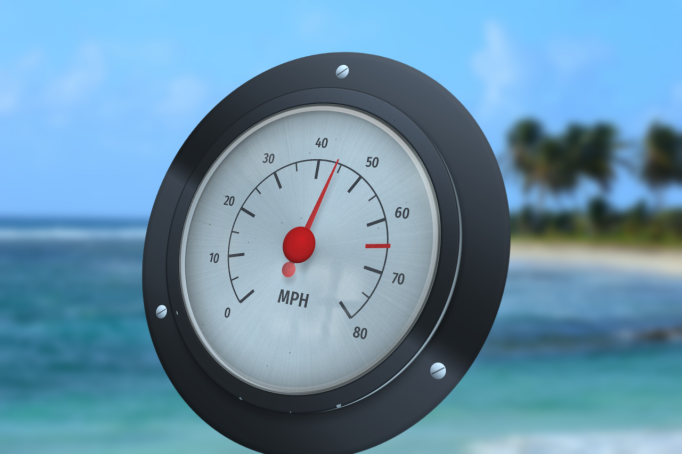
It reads 45,mph
